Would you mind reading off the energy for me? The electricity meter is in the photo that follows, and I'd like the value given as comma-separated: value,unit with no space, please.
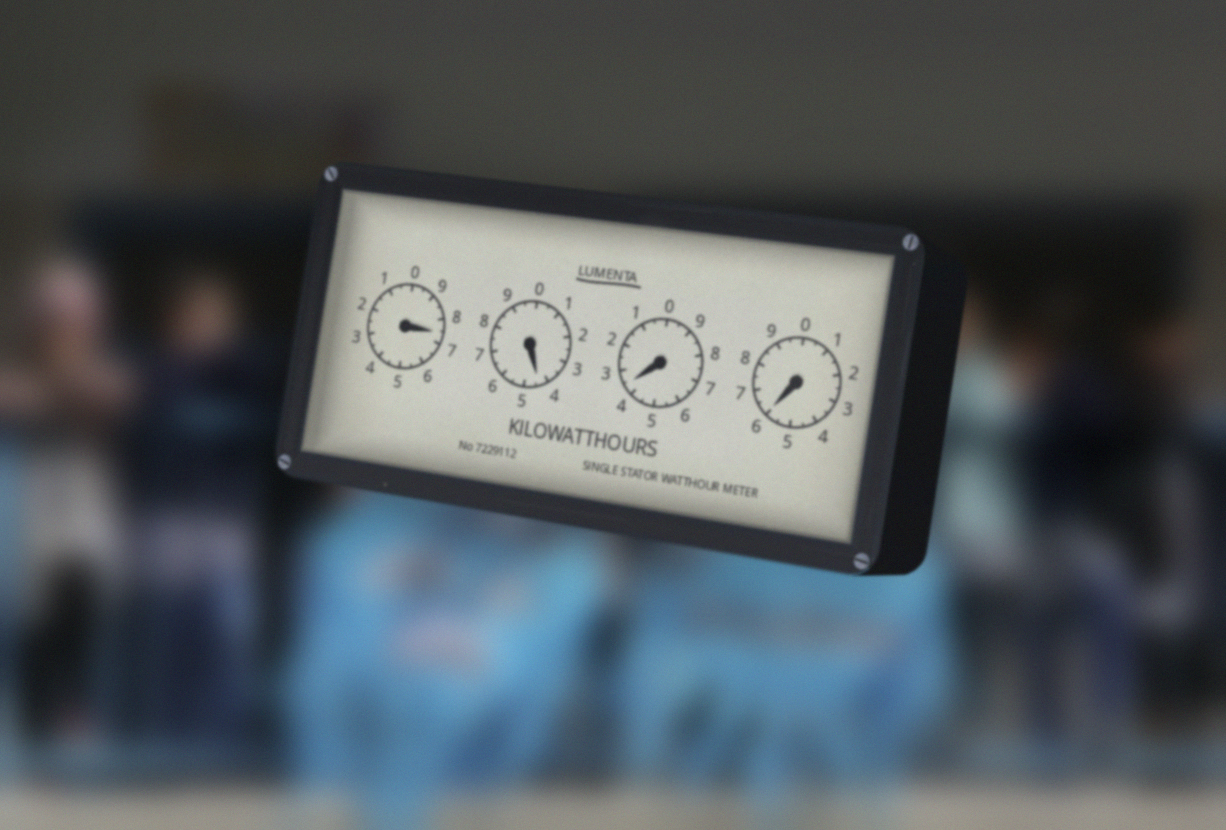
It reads 7436,kWh
